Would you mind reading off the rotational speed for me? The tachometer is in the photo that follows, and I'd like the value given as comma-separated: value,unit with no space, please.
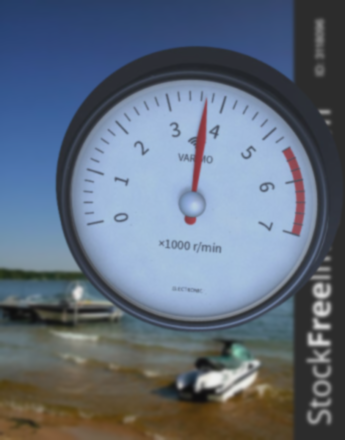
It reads 3700,rpm
